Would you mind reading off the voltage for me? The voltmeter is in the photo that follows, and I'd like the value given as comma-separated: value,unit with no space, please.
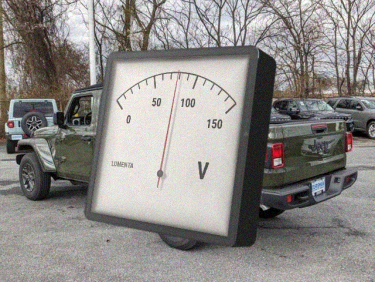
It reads 80,V
